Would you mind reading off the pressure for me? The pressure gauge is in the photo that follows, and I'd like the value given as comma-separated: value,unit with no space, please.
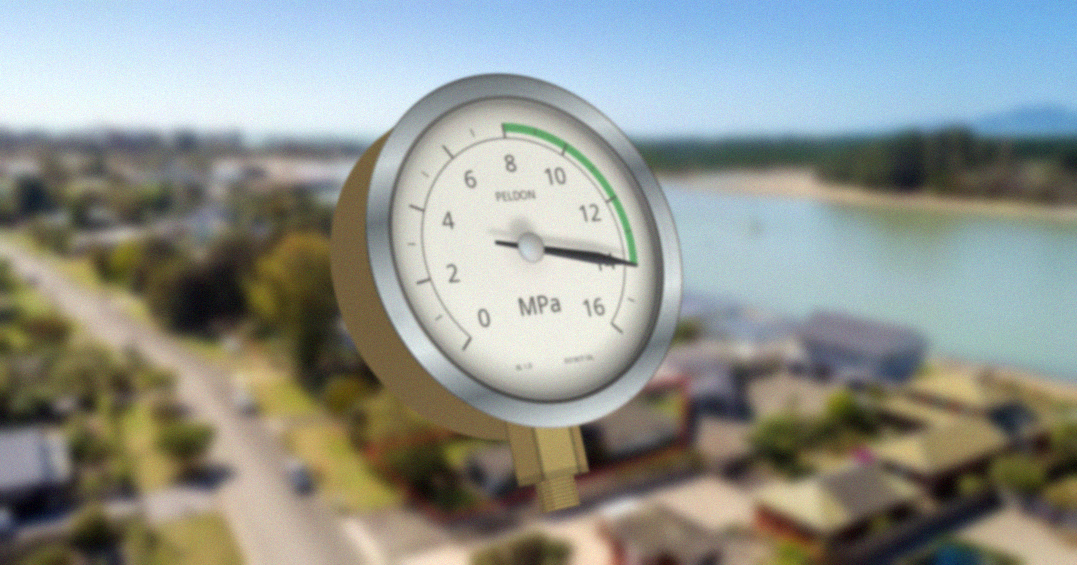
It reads 14,MPa
